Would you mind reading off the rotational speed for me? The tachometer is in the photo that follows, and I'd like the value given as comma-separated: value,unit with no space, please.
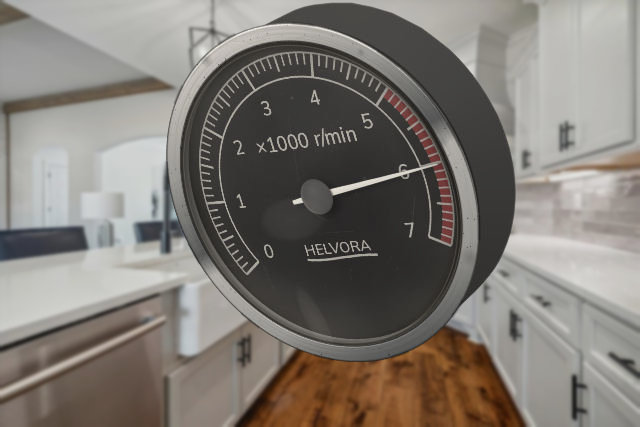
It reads 6000,rpm
